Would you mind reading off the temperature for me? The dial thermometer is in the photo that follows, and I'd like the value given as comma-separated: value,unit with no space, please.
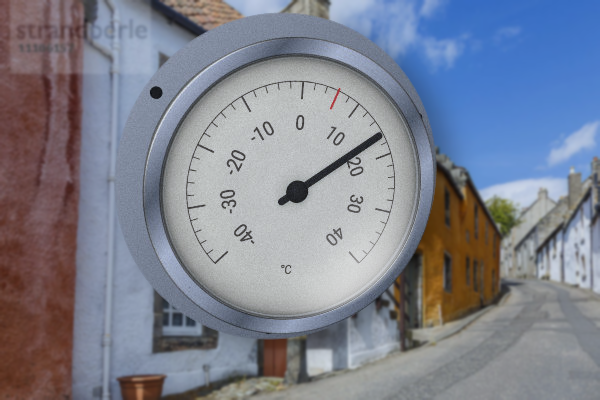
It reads 16,°C
